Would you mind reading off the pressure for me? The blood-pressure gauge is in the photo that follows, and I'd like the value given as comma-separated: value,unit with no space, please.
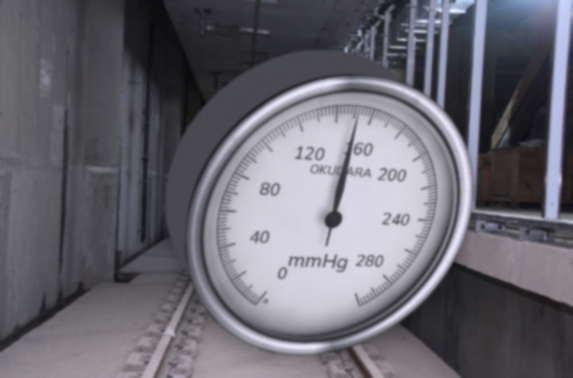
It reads 150,mmHg
